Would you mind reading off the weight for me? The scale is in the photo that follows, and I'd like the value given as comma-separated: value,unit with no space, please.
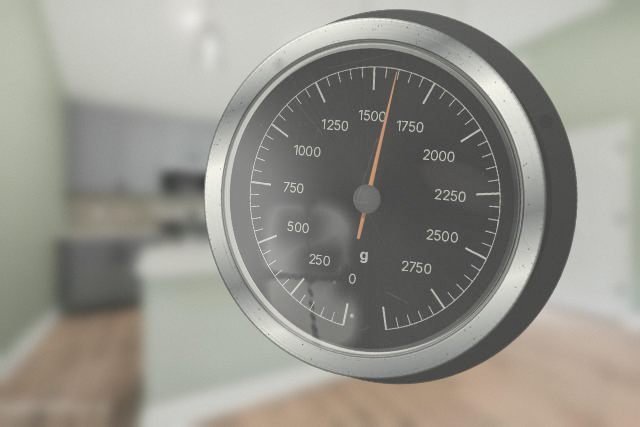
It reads 1600,g
